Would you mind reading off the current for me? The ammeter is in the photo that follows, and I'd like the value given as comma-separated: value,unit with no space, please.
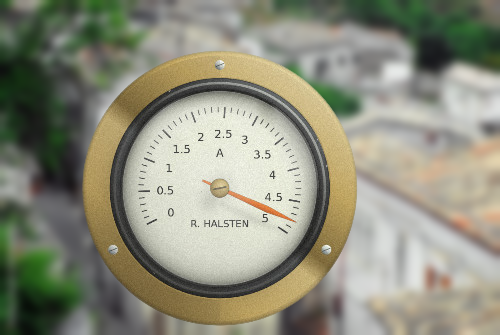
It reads 4.8,A
